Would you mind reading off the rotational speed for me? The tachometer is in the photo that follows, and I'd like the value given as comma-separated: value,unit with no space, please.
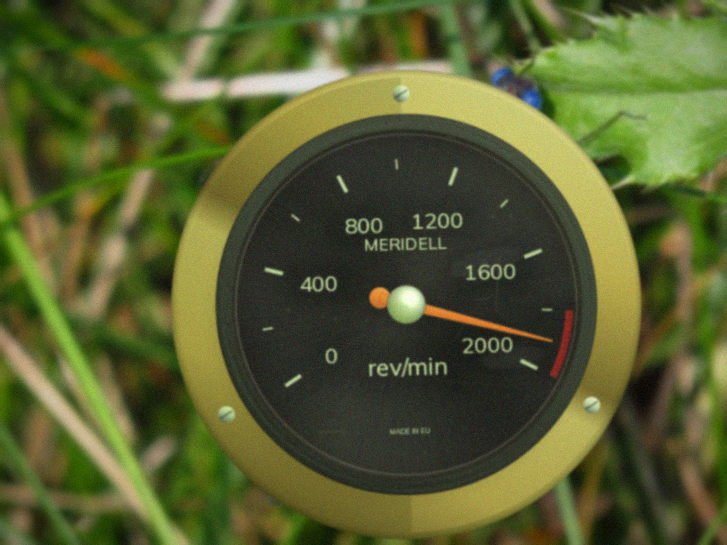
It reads 1900,rpm
